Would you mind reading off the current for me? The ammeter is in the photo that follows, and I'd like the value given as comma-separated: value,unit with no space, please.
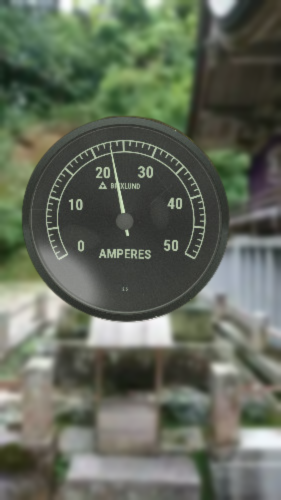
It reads 23,A
